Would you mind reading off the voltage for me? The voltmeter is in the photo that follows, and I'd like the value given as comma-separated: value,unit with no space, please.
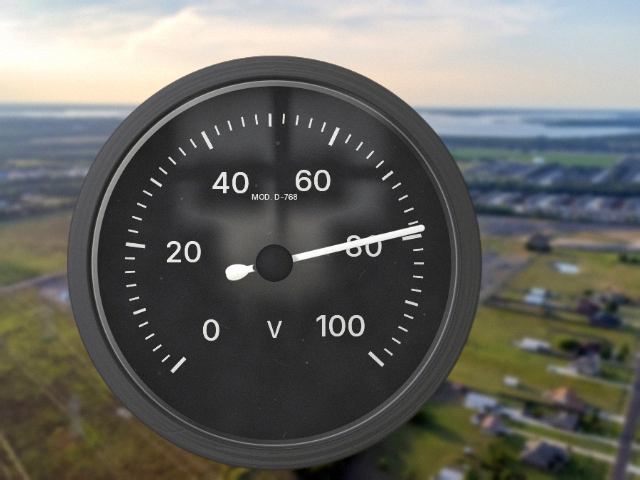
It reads 79,V
